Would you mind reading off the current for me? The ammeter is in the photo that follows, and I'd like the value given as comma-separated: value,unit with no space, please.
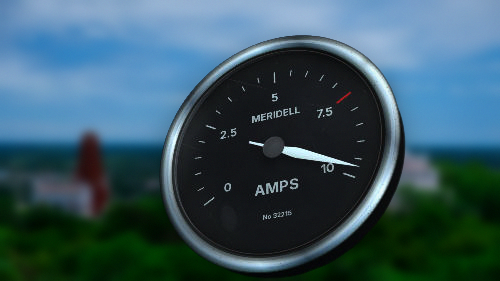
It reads 9.75,A
